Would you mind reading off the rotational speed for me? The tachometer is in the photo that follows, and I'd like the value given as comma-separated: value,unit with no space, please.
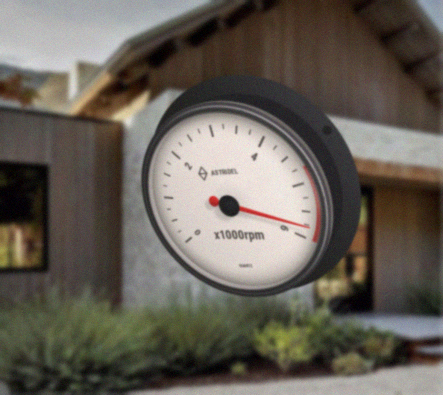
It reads 5750,rpm
